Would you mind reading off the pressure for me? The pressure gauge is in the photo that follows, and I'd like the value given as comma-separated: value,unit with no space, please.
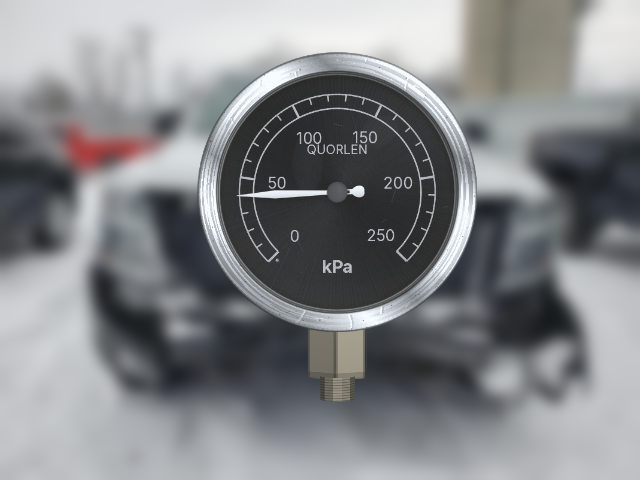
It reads 40,kPa
